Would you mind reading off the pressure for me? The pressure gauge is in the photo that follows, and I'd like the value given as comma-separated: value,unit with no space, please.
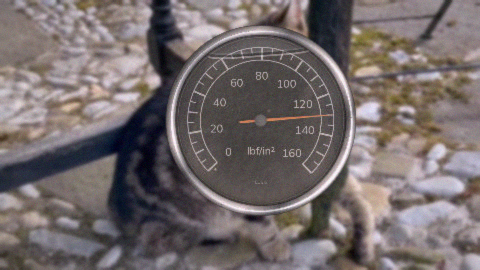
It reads 130,psi
